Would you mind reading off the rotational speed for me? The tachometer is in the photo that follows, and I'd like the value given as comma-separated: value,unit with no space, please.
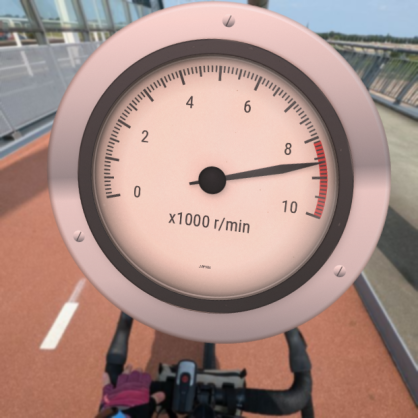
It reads 8600,rpm
